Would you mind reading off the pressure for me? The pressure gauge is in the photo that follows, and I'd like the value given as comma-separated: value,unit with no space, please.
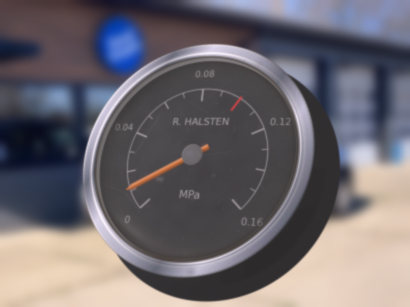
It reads 0.01,MPa
